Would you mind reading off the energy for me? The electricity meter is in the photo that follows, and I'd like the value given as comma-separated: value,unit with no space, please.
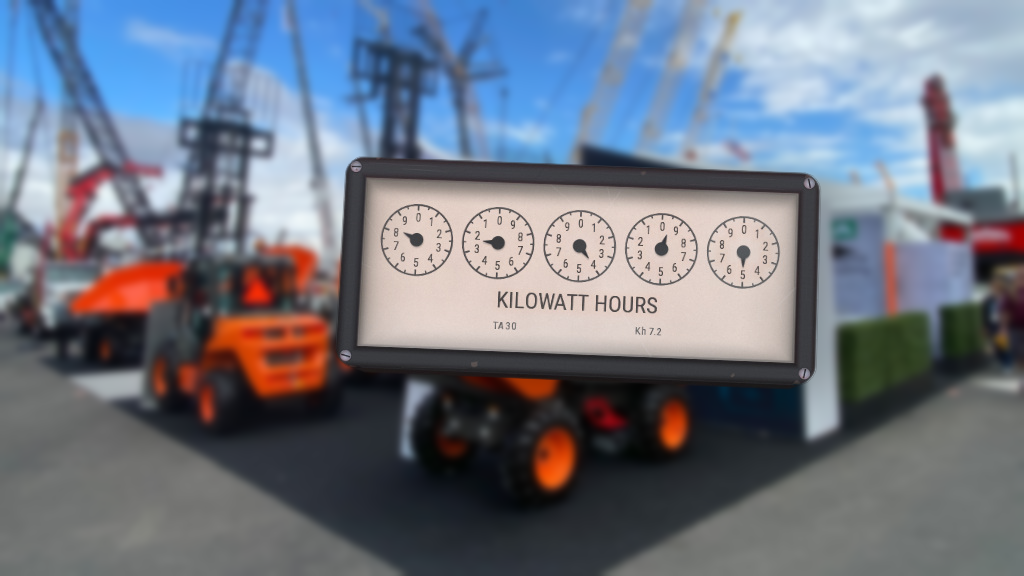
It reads 82395,kWh
